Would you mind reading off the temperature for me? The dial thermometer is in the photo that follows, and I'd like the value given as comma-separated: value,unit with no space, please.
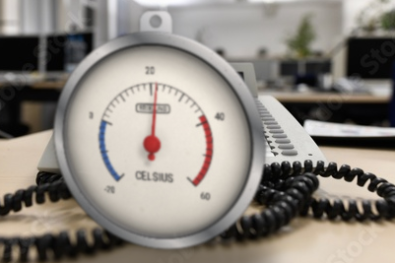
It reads 22,°C
